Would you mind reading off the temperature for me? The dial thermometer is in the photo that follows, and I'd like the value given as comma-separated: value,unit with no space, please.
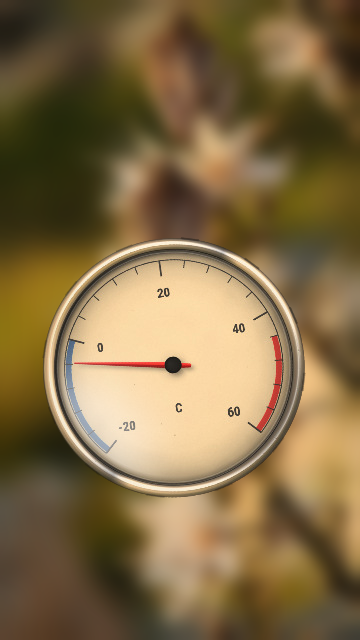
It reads -4,°C
